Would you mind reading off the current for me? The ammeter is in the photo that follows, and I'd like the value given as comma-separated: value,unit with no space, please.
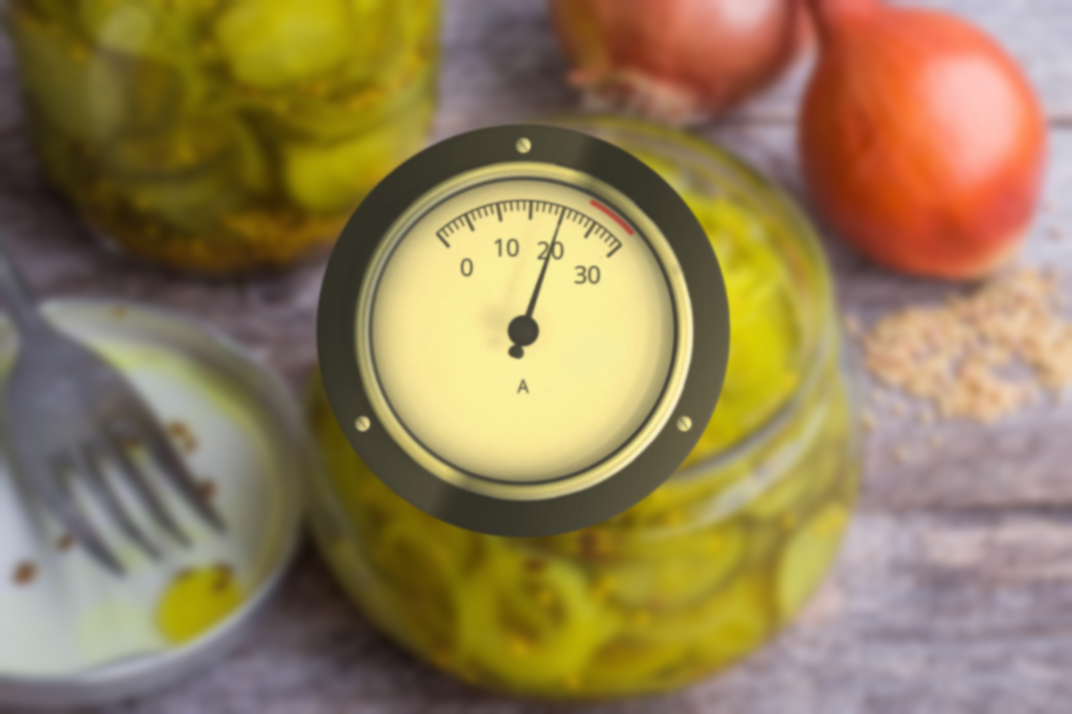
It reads 20,A
